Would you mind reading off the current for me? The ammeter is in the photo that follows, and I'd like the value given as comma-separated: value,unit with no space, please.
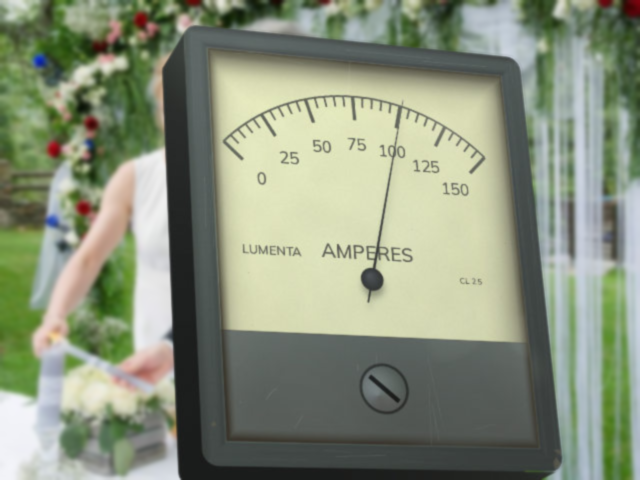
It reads 100,A
